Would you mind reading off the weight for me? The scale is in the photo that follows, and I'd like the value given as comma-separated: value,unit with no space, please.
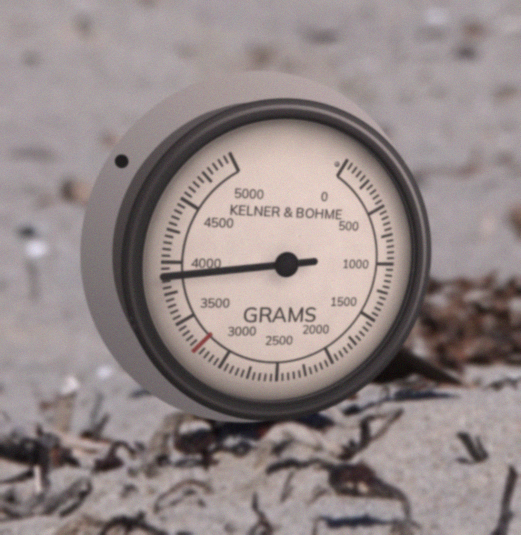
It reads 3900,g
